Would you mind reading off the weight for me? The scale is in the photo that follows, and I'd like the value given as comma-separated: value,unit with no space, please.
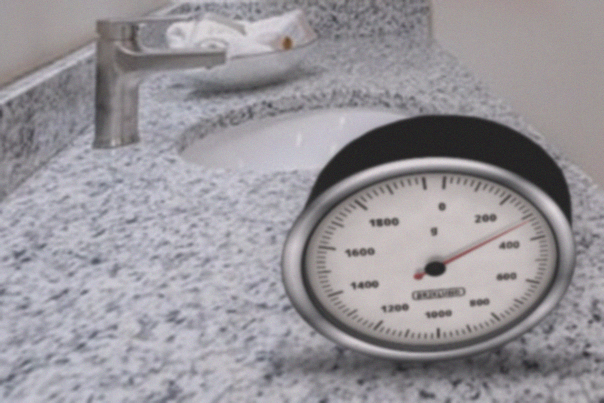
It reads 300,g
